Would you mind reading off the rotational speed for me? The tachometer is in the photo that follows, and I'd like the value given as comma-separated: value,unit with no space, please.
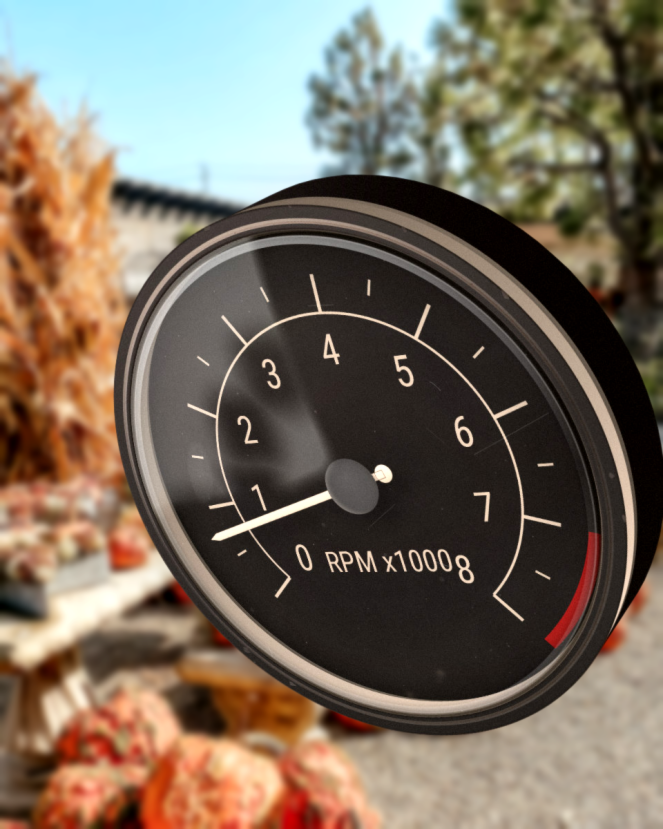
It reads 750,rpm
